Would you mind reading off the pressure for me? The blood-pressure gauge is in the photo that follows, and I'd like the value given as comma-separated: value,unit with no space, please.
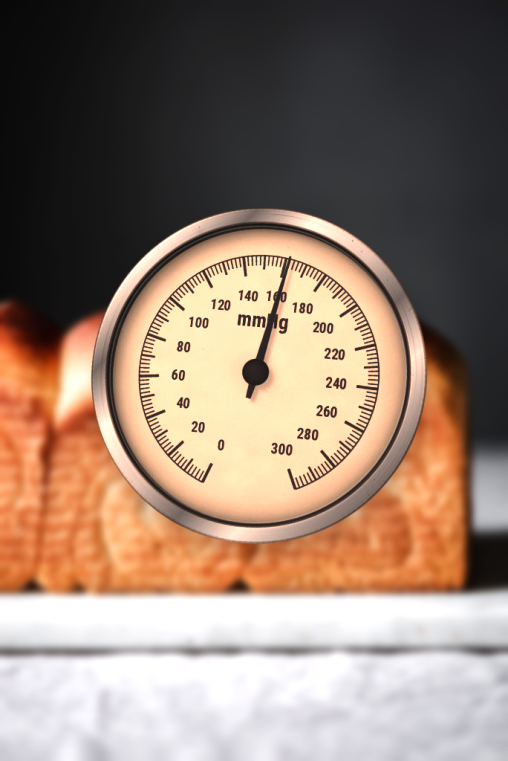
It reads 162,mmHg
